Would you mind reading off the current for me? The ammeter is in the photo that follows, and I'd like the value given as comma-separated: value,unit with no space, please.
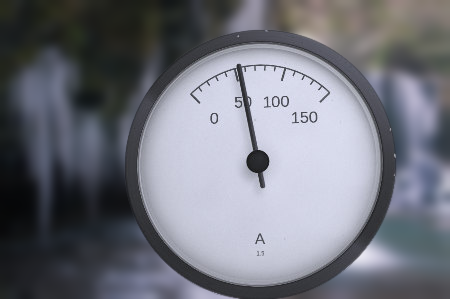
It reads 55,A
